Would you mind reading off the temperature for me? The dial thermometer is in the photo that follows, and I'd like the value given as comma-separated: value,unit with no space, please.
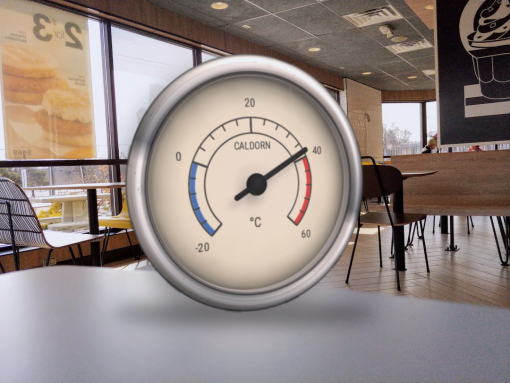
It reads 38,°C
